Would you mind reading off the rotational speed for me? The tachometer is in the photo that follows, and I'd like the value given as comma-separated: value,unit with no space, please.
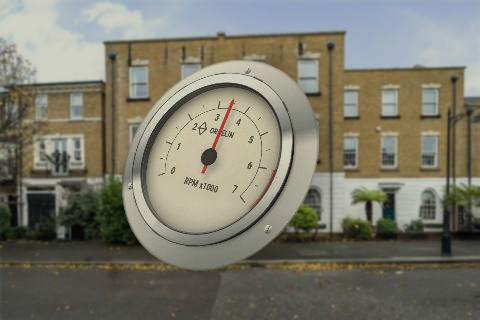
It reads 3500,rpm
